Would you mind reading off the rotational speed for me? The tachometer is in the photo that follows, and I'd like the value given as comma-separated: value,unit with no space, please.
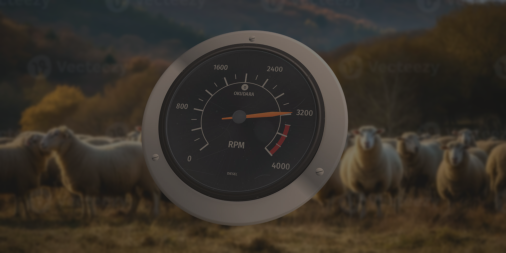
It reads 3200,rpm
